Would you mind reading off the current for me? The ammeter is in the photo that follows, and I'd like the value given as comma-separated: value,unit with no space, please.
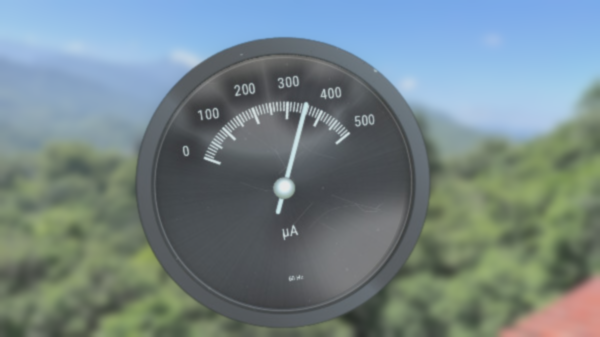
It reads 350,µA
